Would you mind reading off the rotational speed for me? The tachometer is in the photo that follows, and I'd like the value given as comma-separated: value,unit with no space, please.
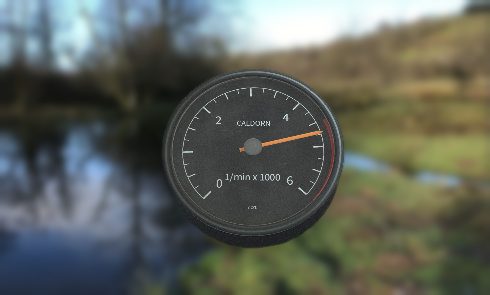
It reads 4750,rpm
